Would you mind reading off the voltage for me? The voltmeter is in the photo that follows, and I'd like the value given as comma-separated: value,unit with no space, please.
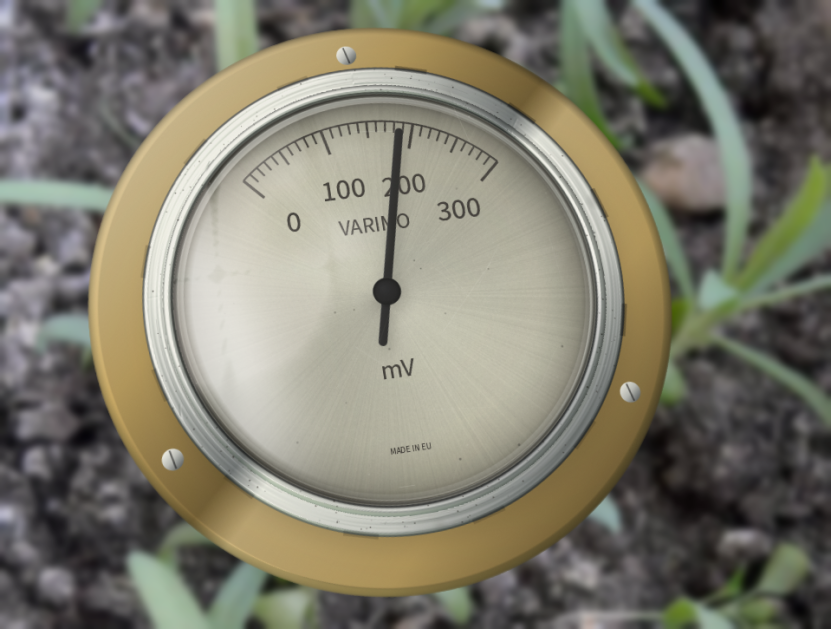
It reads 185,mV
